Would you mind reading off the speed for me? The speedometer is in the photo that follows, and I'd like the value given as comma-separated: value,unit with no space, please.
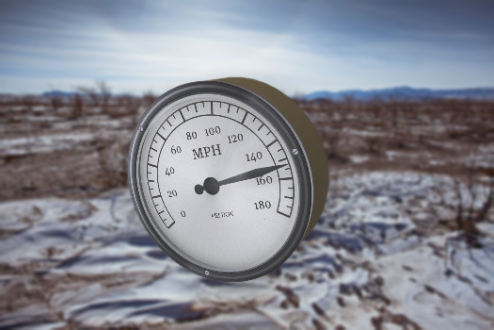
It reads 152.5,mph
